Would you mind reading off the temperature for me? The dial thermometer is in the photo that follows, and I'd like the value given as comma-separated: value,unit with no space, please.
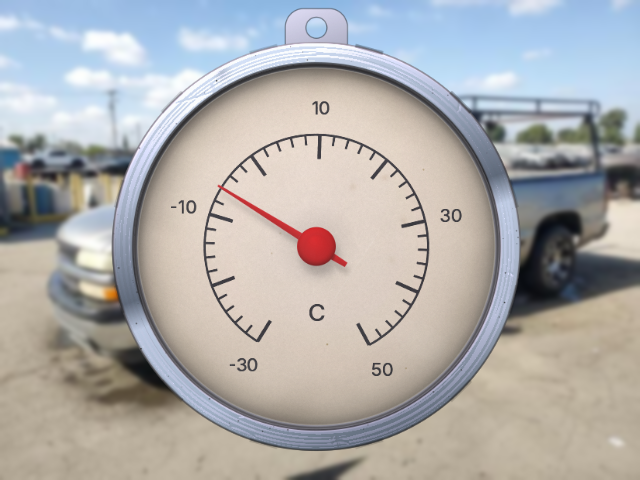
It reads -6,°C
